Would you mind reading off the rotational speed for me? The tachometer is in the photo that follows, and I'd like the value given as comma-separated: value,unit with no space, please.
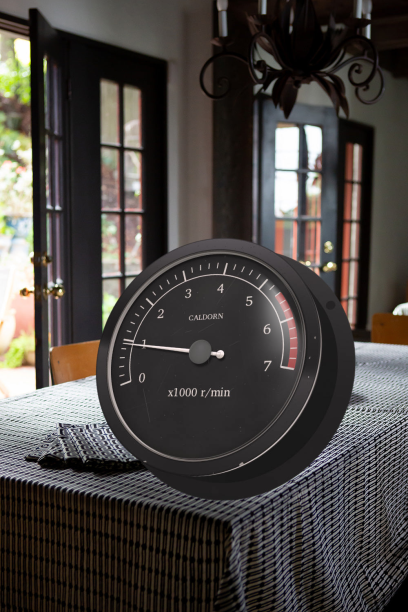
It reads 900,rpm
